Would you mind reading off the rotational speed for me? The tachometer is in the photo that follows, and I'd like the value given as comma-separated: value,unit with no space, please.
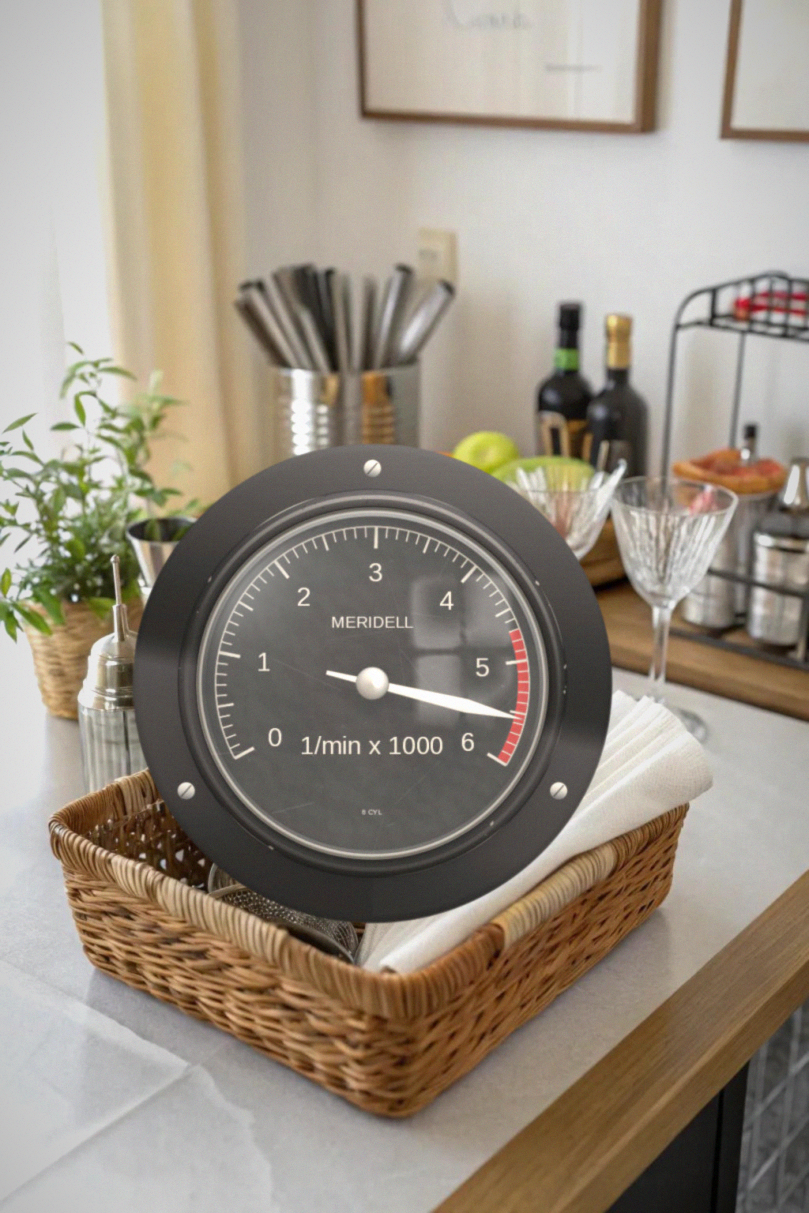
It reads 5550,rpm
